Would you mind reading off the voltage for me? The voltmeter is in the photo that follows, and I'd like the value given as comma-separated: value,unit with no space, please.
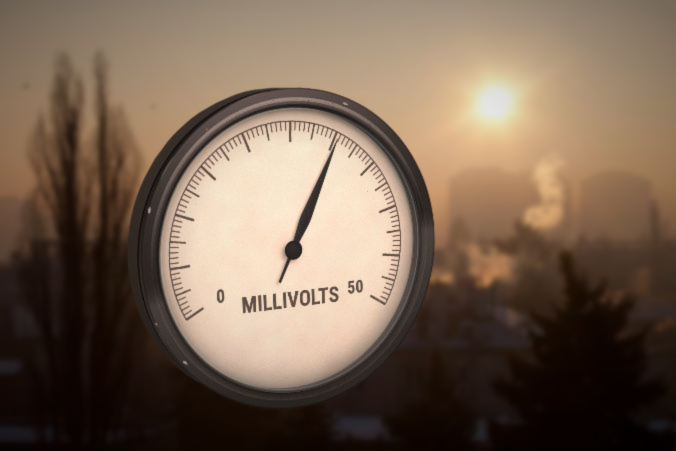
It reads 30,mV
